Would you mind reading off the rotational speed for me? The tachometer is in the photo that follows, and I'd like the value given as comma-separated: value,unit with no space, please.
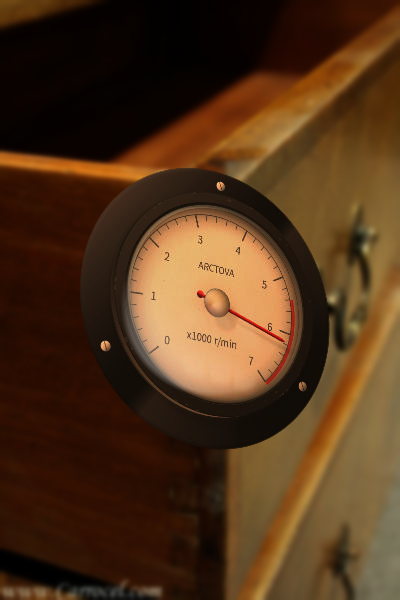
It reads 6200,rpm
